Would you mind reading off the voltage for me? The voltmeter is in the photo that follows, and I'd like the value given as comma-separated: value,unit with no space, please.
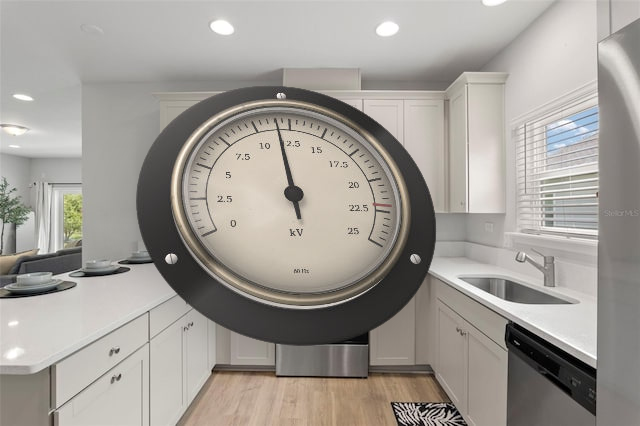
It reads 11.5,kV
